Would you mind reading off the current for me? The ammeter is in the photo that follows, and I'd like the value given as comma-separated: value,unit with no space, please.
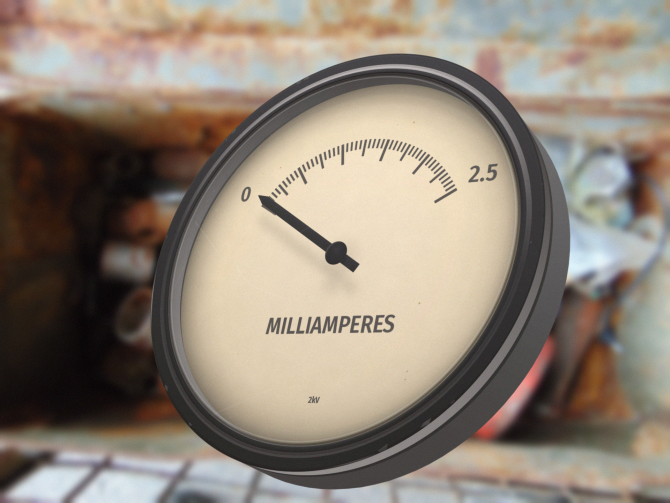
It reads 0.05,mA
